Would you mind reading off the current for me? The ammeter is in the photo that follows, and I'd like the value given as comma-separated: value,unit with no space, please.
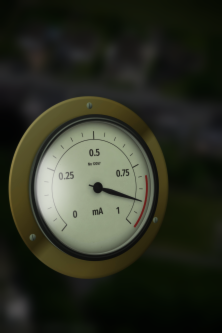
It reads 0.9,mA
